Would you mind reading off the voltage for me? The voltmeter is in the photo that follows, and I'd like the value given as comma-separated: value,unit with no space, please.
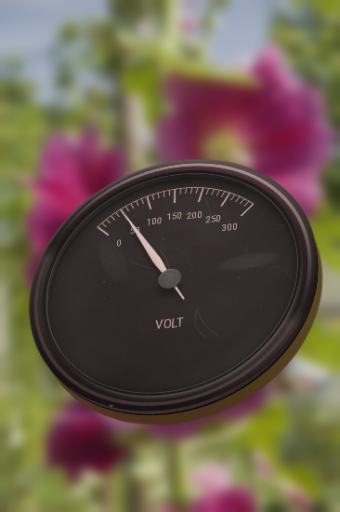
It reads 50,V
